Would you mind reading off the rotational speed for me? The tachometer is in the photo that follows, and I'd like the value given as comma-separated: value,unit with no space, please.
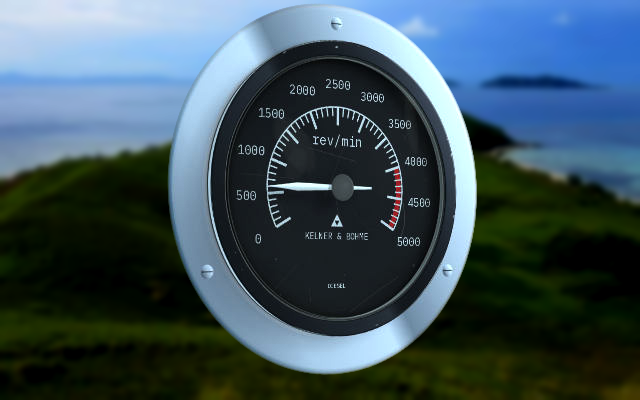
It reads 600,rpm
